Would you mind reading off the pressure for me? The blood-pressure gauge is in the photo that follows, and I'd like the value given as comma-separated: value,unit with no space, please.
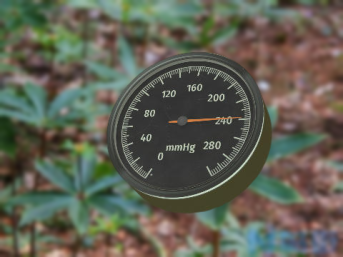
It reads 240,mmHg
